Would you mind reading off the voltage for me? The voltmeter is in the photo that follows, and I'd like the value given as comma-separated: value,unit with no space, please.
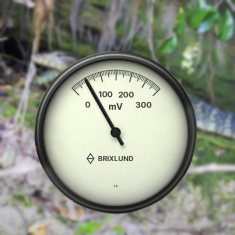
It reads 50,mV
